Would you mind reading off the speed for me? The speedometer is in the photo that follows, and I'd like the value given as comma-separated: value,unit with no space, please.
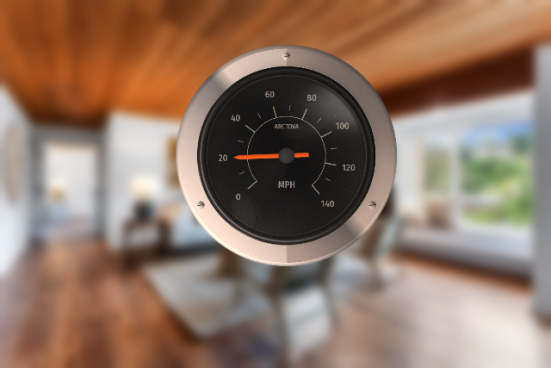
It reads 20,mph
